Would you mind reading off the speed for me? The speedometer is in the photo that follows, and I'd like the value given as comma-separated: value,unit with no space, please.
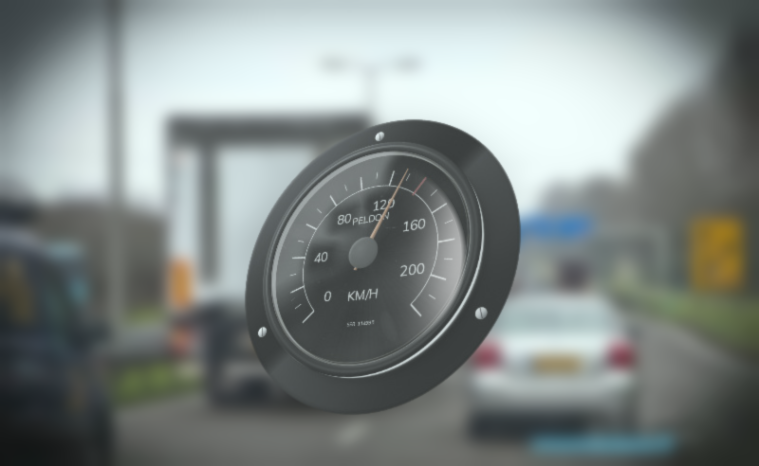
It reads 130,km/h
